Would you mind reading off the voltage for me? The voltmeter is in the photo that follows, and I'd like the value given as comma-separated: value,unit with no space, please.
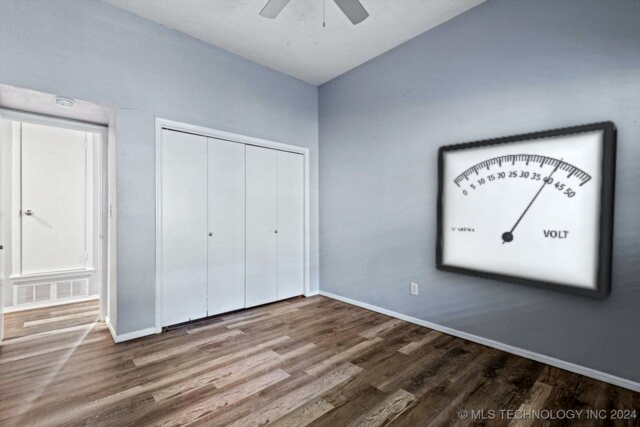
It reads 40,V
